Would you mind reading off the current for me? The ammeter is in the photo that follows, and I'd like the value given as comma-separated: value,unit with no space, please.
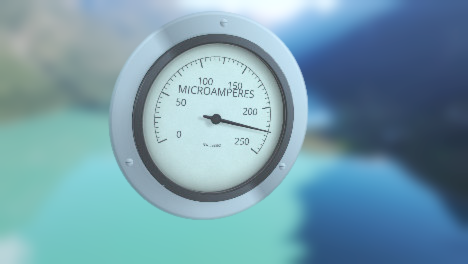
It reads 225,µA
